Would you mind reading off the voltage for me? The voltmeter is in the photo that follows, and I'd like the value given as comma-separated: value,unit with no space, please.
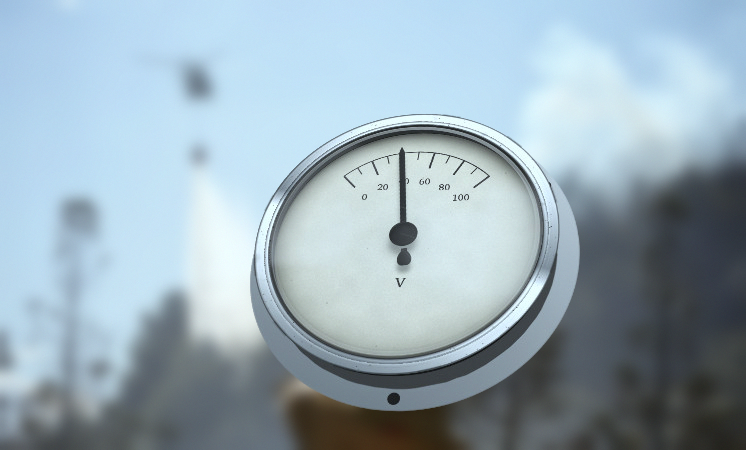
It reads 40,V
